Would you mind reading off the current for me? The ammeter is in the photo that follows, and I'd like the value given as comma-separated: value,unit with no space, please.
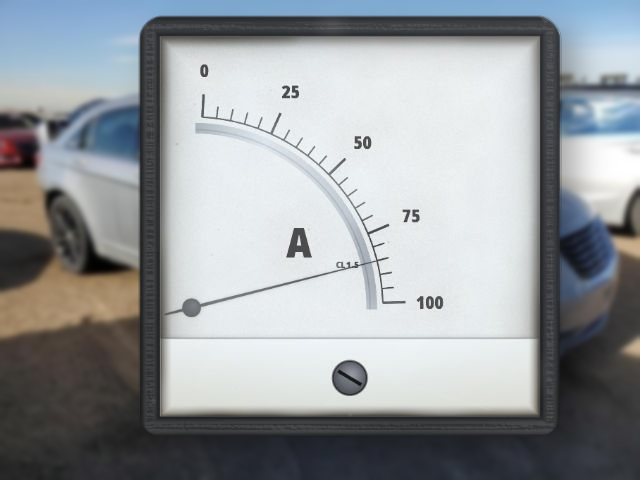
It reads 85,A
